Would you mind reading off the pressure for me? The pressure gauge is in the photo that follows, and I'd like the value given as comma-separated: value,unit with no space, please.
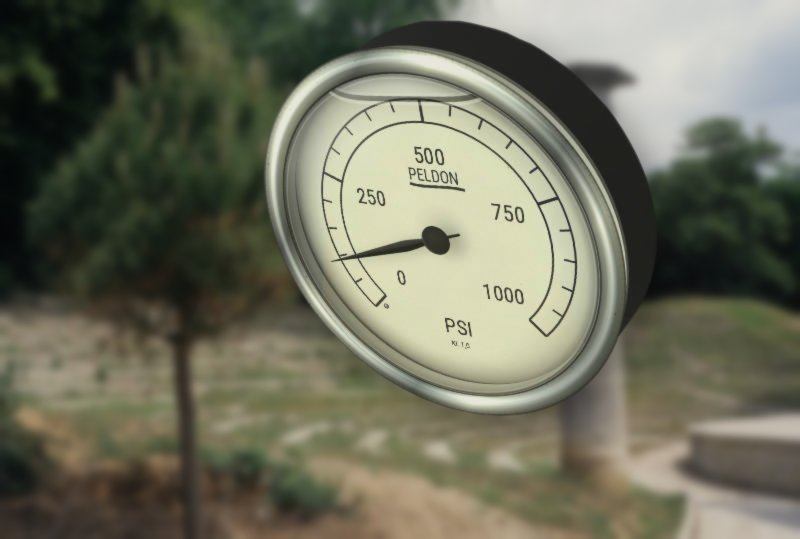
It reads 100,psi
